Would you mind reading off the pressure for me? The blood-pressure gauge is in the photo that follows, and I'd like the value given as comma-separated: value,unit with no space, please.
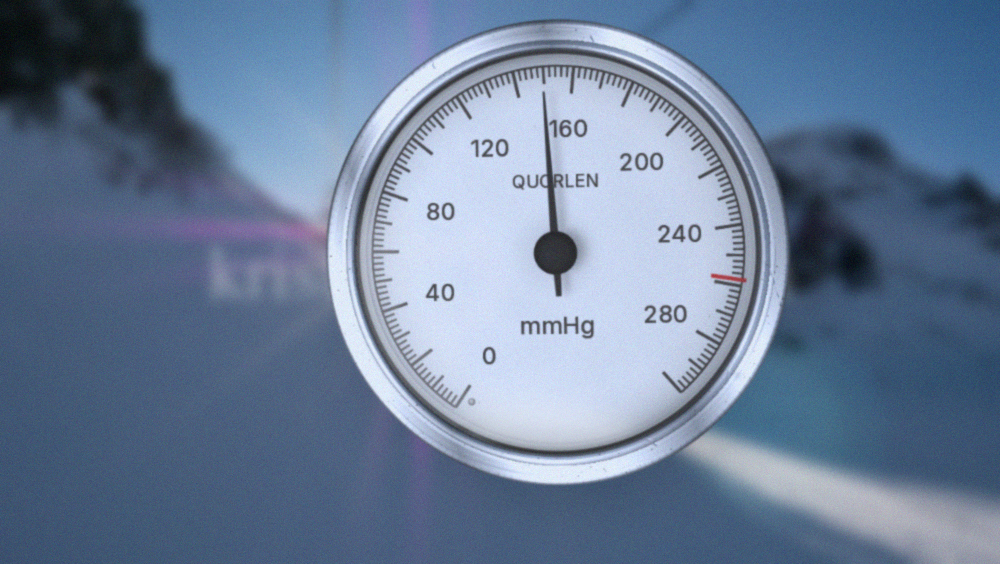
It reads 150,mmHg
